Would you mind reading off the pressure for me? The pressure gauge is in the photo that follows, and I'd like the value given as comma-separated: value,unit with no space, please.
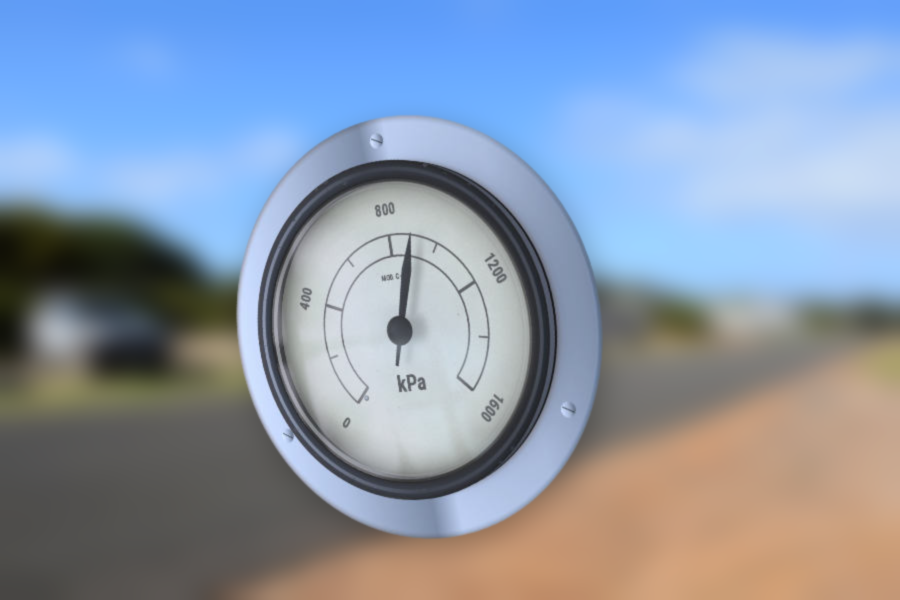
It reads 900,kPa
